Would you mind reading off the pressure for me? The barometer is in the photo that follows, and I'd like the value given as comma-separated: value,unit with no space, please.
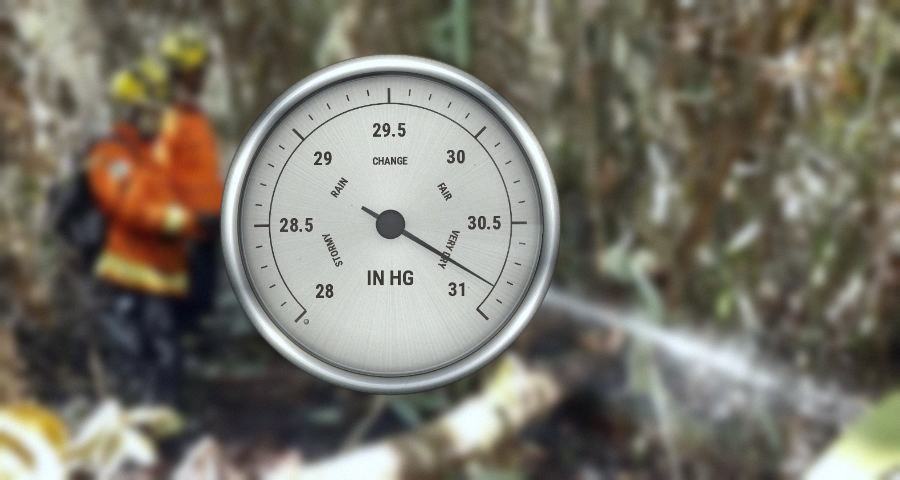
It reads 30.85,inHg
